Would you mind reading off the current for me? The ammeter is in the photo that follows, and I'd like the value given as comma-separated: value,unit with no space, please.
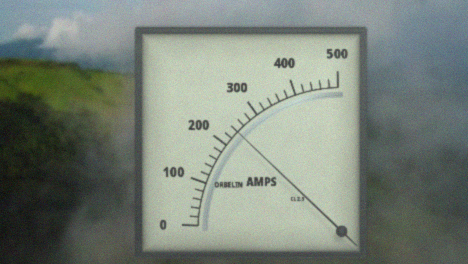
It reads 240,A
